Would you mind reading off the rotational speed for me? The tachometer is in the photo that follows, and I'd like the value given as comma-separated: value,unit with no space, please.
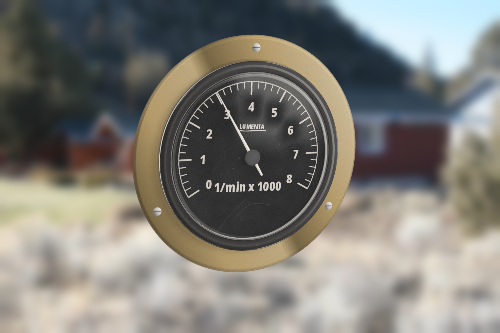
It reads 3000,rpm
